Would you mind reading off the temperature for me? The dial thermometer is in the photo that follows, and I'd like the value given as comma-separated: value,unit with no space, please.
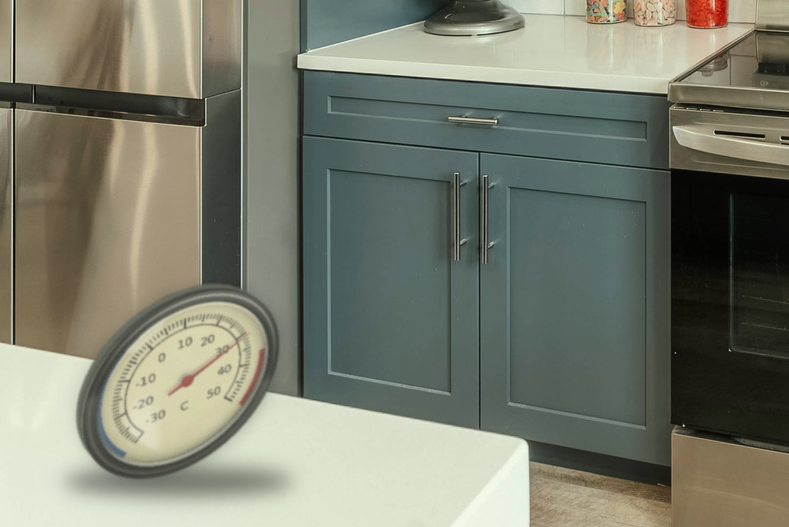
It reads 30,°C
